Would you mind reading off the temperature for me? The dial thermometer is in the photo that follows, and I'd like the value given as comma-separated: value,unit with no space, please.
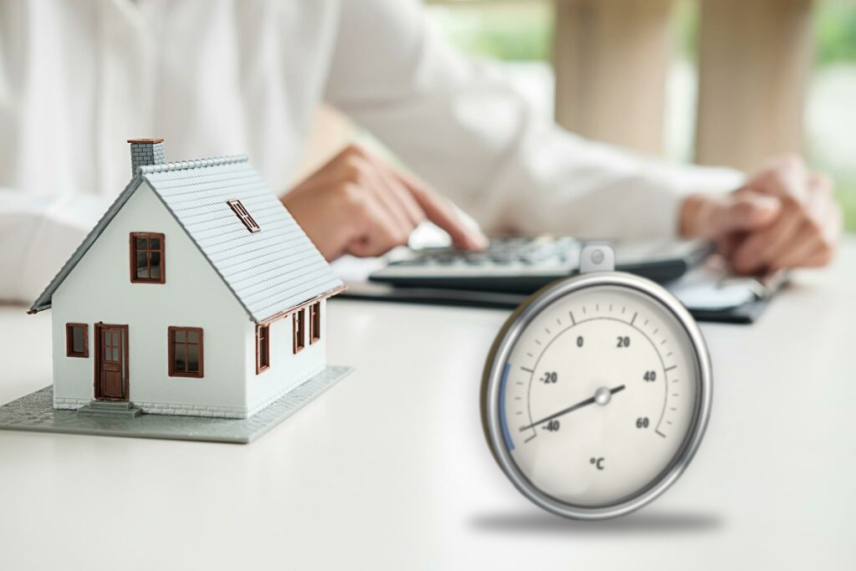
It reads -36,°C
